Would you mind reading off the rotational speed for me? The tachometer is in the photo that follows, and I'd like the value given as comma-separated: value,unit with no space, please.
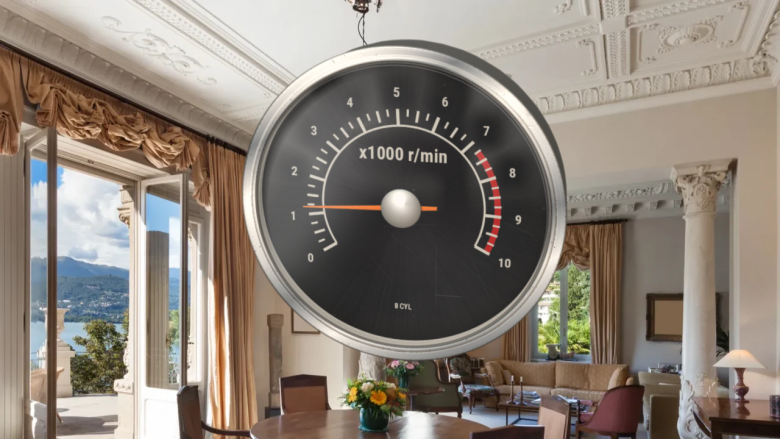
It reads 1250,rpm
